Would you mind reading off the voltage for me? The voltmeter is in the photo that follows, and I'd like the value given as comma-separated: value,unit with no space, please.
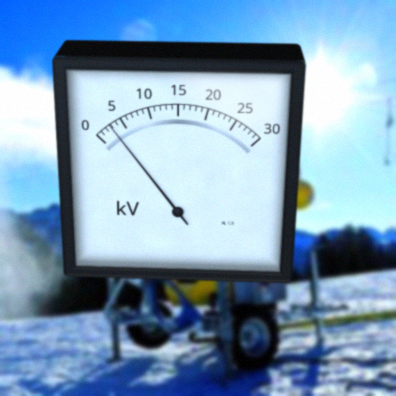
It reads 3,kV
